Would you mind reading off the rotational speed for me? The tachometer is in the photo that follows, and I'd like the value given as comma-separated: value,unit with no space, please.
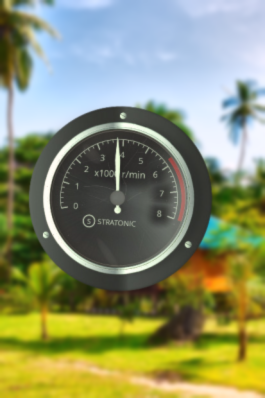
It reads 3800,rpm
